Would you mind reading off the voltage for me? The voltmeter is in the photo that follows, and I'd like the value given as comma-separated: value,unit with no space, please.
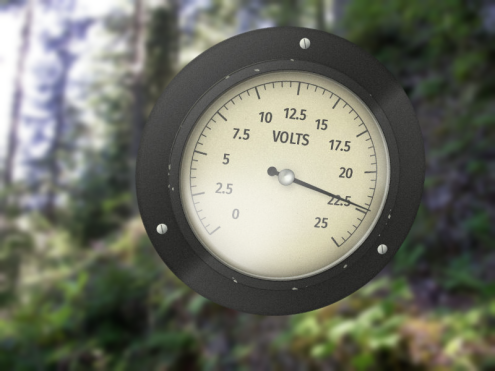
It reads 22.25,V
